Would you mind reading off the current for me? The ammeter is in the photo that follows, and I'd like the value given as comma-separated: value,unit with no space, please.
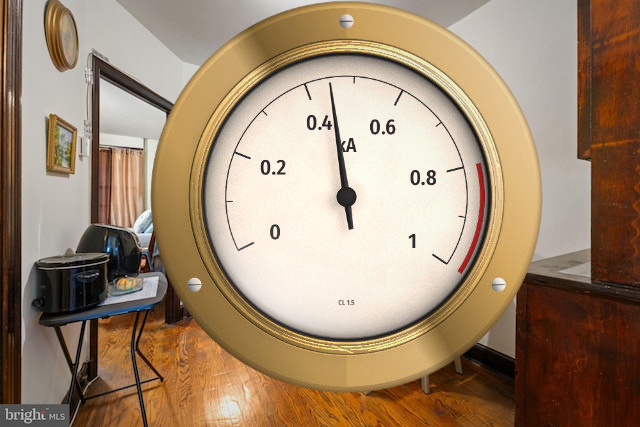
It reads 0.45,kA
